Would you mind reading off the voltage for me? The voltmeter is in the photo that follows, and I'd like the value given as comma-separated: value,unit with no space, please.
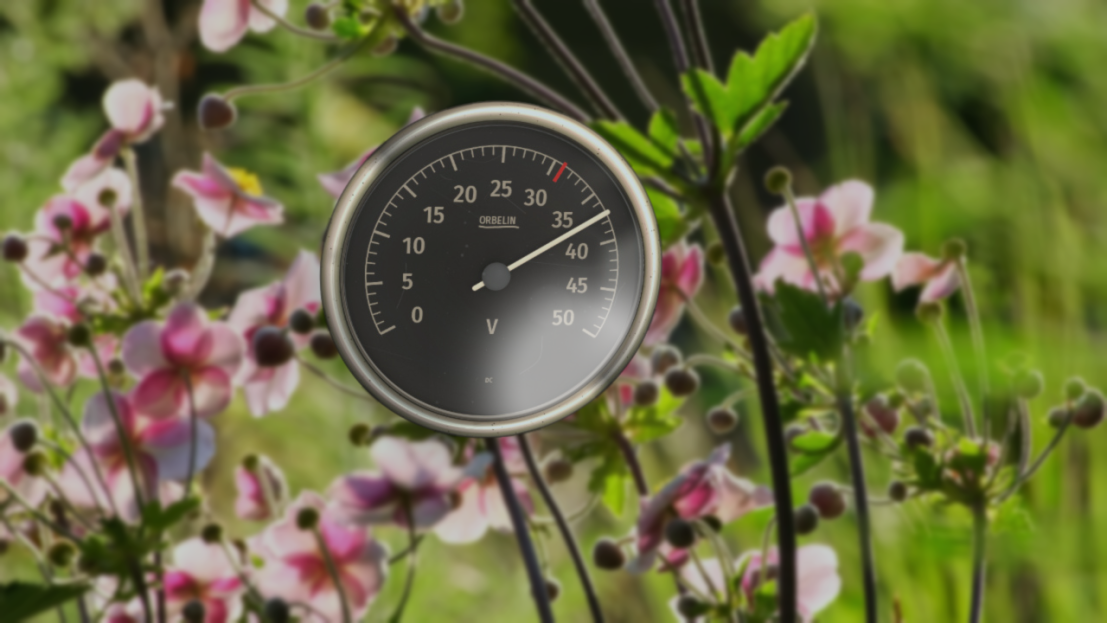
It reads 37,V
